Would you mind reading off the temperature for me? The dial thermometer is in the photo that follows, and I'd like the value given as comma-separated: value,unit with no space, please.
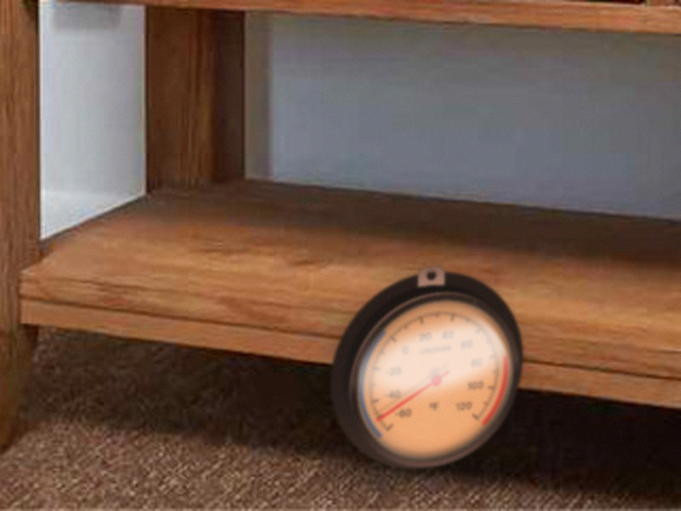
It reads -50,°F
